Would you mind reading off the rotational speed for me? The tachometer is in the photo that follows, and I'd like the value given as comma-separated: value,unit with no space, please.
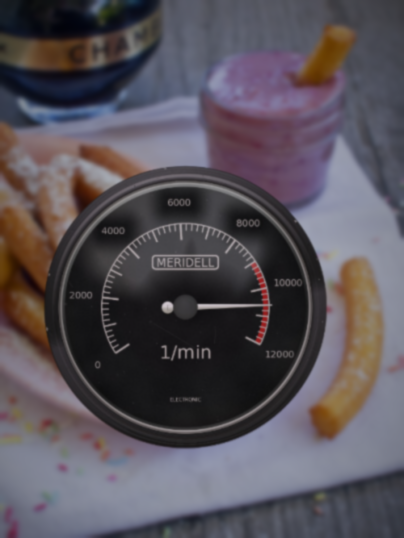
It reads 10600,rpm
